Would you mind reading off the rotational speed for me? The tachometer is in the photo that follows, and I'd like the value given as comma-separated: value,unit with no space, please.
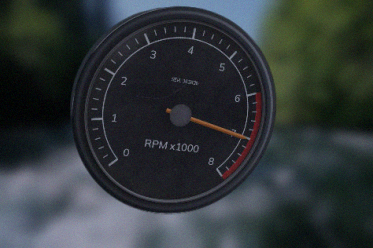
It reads 7000,rpm
